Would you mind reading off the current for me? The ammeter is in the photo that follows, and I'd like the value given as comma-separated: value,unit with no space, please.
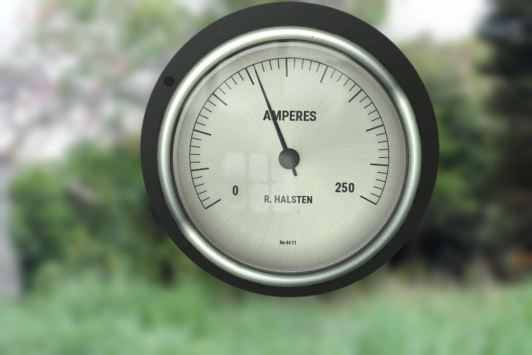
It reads 105,A
